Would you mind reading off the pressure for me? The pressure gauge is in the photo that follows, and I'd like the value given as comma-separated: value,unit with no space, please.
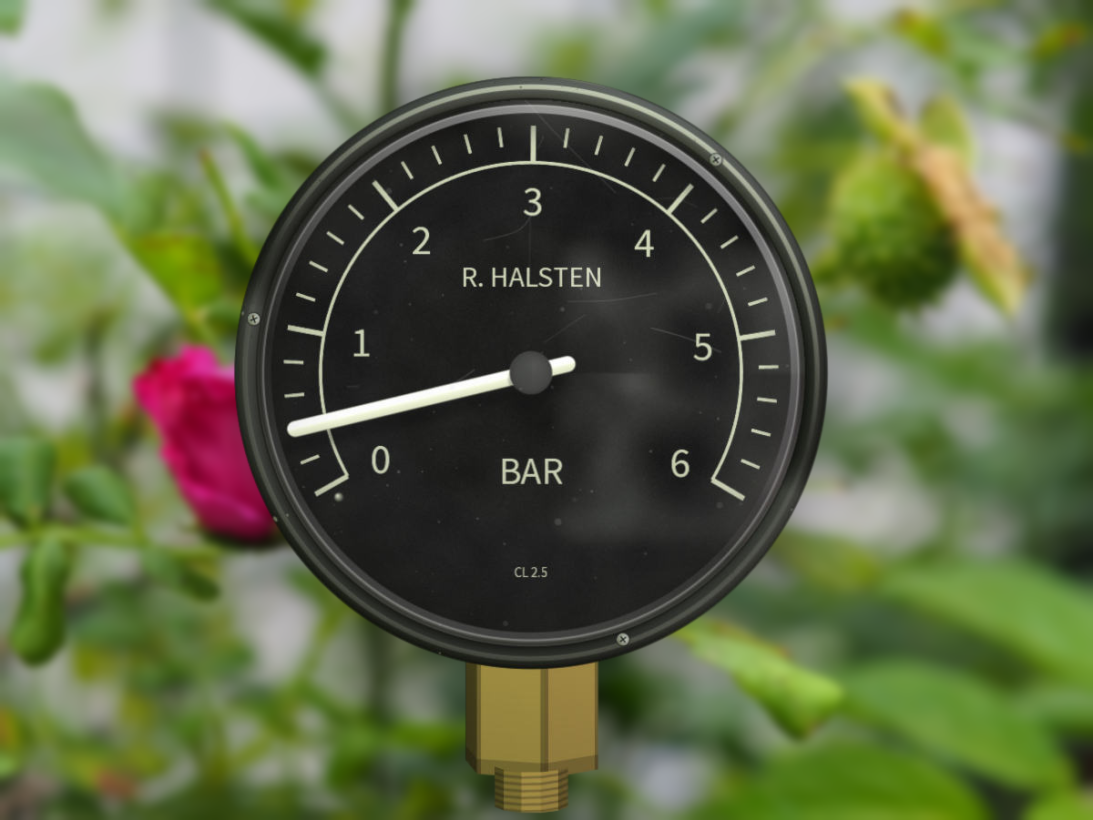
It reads 0.4,bar
